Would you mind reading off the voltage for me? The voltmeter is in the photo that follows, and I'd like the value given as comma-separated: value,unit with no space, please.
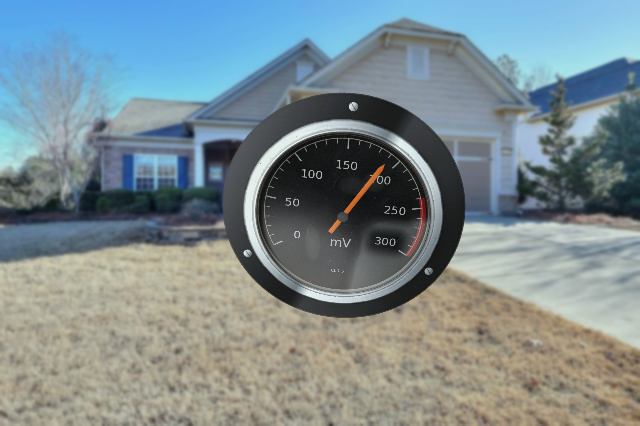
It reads 190,mV
